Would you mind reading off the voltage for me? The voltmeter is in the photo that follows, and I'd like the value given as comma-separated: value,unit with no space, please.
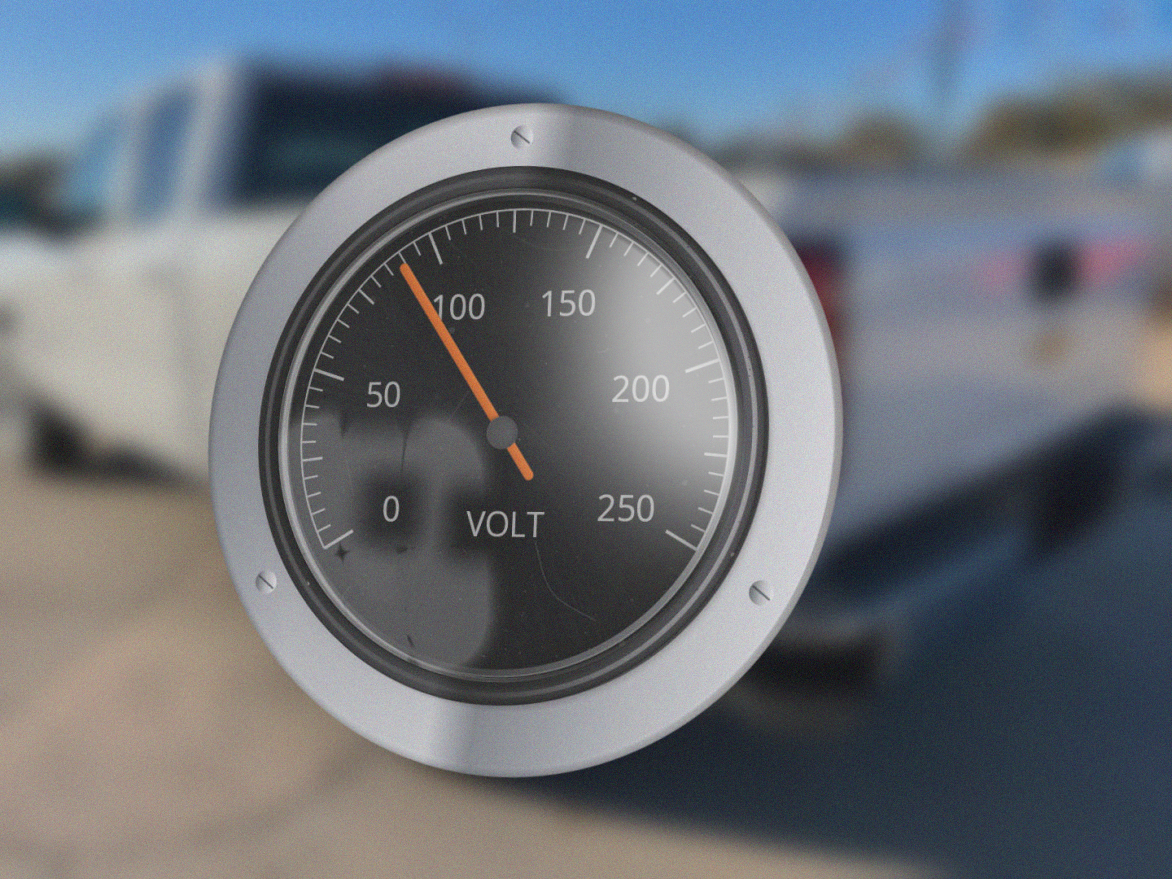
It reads 90,V
